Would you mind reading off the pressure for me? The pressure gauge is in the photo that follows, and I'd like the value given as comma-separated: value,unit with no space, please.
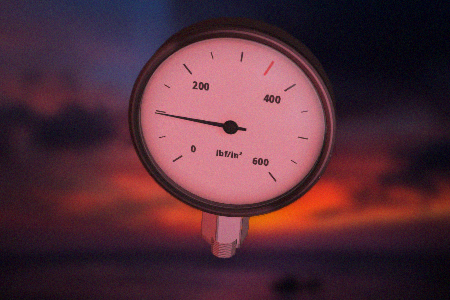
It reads 100,psi
